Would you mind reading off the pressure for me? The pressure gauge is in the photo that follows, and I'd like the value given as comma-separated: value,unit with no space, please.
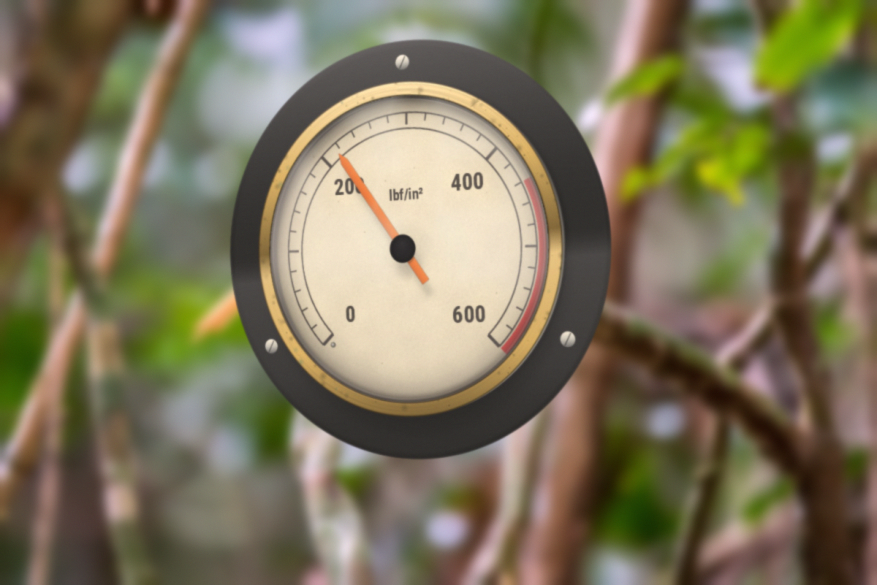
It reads 220,psi
